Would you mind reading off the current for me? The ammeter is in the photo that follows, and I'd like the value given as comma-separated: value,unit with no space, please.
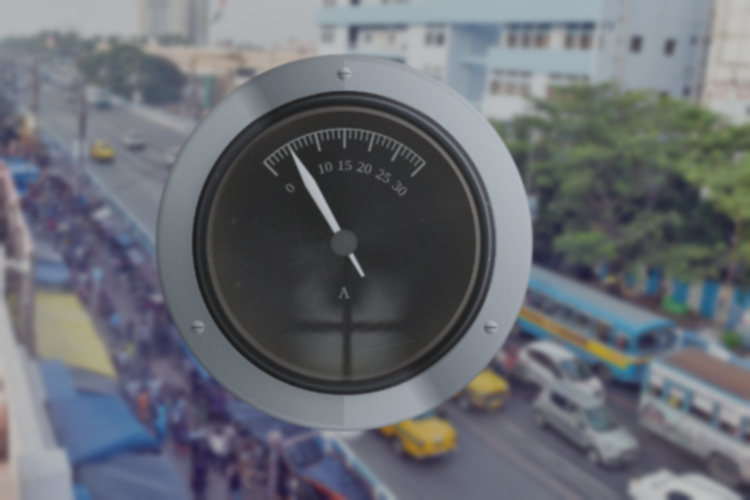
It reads 5,A
